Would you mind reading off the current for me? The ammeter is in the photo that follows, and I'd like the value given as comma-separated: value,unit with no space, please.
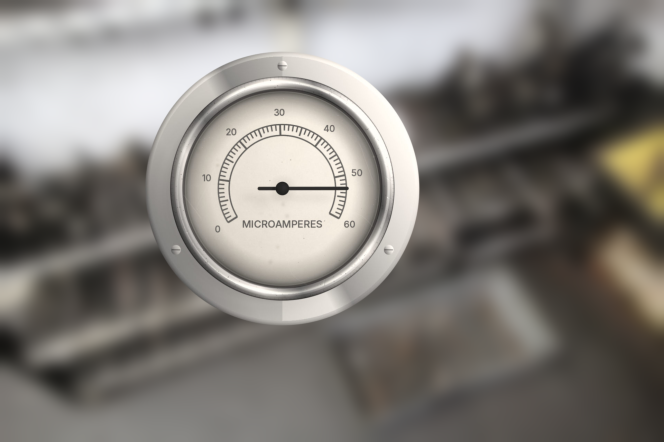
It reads 53,µA
